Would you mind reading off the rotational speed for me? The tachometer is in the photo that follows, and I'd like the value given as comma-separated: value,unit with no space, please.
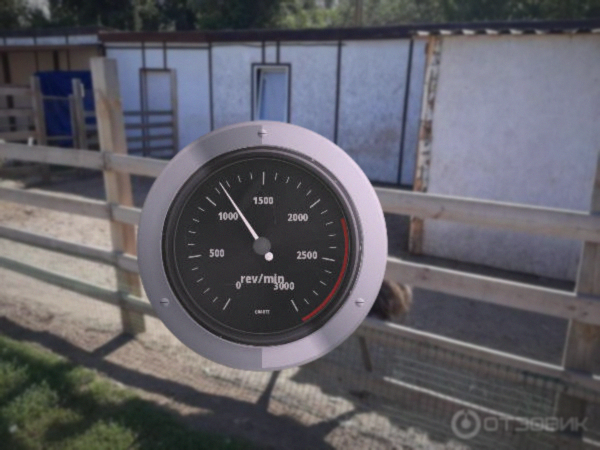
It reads 1150,rpm
